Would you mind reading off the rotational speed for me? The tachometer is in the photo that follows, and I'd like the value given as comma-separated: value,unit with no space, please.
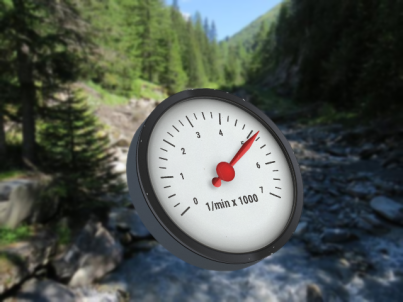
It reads 5125,rpm
